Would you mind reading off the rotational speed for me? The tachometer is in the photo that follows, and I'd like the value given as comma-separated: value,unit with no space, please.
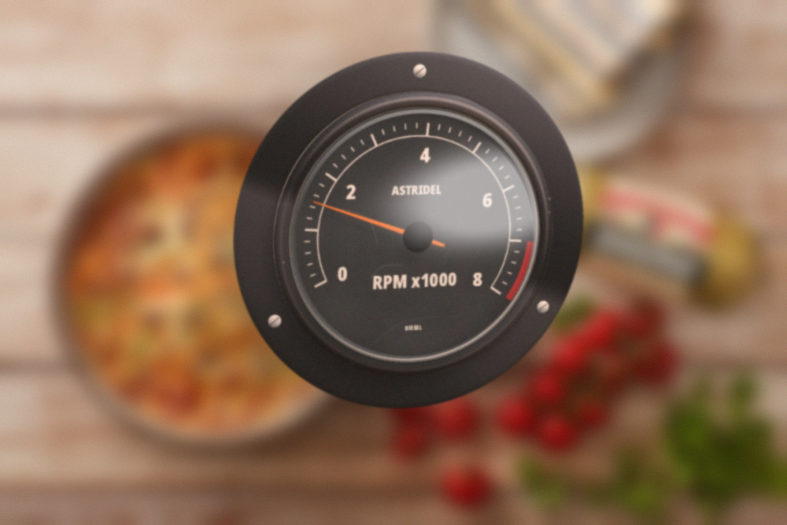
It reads 1500,rpm
